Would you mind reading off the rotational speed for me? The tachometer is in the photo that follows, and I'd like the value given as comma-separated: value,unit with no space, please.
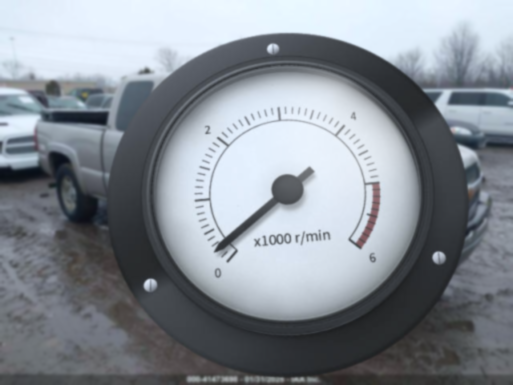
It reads 200,rpm
